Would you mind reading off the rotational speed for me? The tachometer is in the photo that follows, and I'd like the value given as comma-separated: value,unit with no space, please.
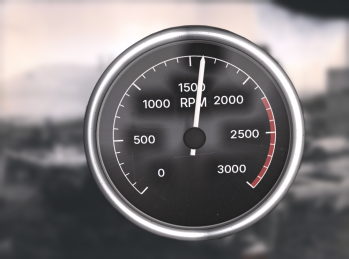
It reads 1600,rpm
